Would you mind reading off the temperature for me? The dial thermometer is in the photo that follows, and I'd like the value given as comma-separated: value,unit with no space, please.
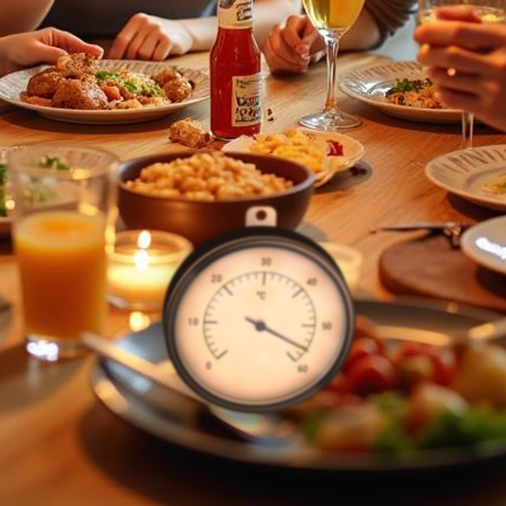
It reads 56,°C
